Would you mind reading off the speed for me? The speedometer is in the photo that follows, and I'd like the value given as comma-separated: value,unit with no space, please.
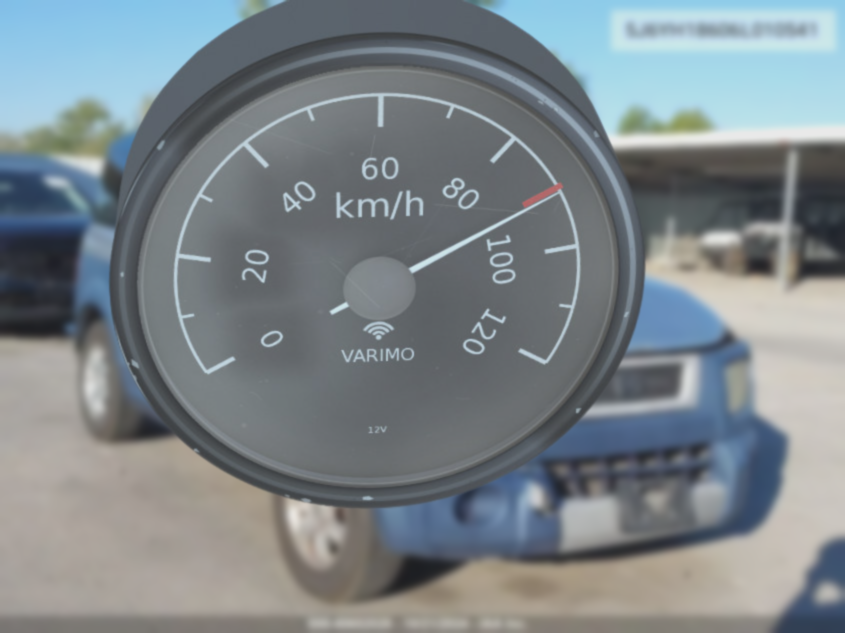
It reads 90,km/h
